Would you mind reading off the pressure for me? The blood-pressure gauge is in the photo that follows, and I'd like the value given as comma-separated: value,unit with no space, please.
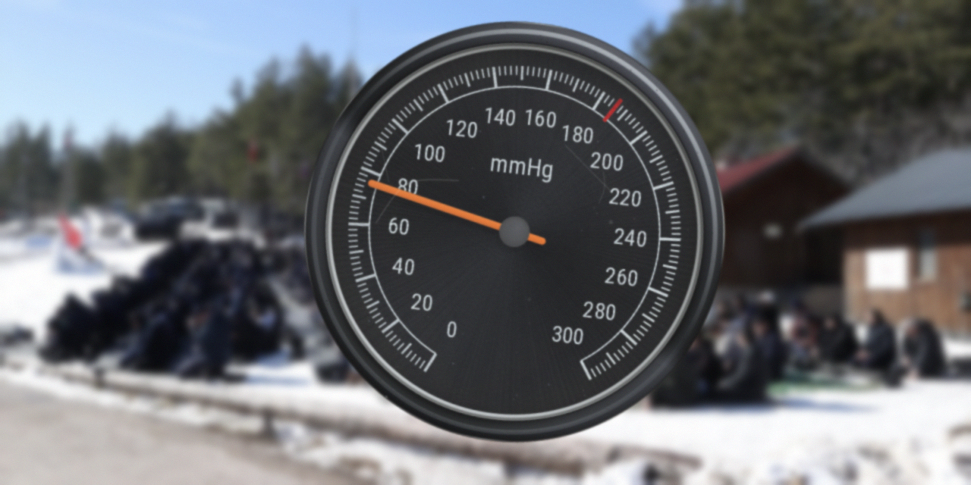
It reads 76,mmHg
